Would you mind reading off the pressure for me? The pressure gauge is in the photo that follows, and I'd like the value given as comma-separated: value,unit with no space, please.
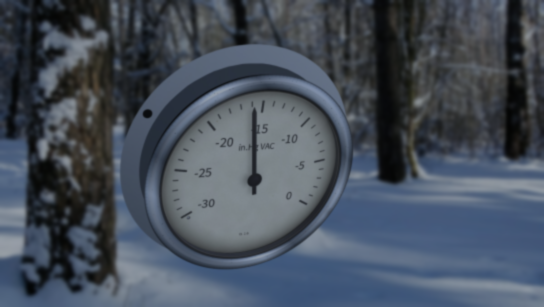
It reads -16,inHg
